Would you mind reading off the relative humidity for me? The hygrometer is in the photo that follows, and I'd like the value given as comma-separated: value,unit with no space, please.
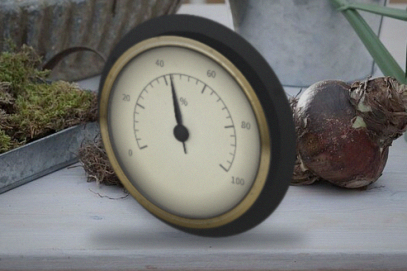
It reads 44,%
